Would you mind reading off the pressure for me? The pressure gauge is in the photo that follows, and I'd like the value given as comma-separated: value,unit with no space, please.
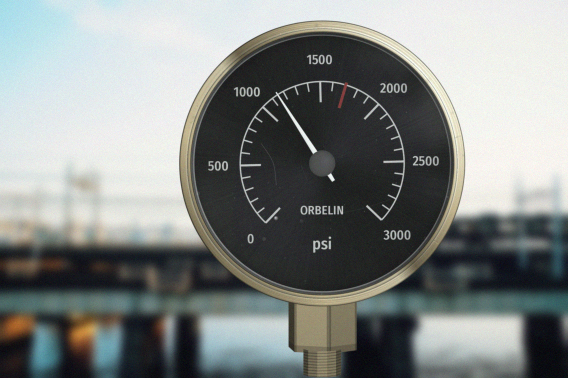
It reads 1150,psi
